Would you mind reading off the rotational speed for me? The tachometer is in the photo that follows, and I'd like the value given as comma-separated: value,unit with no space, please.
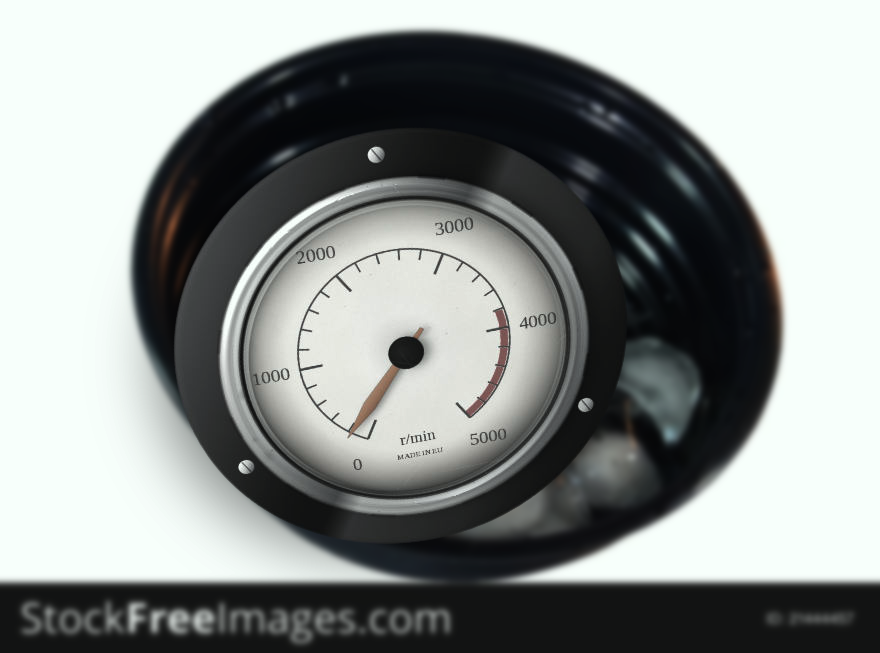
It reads 200,rpm
